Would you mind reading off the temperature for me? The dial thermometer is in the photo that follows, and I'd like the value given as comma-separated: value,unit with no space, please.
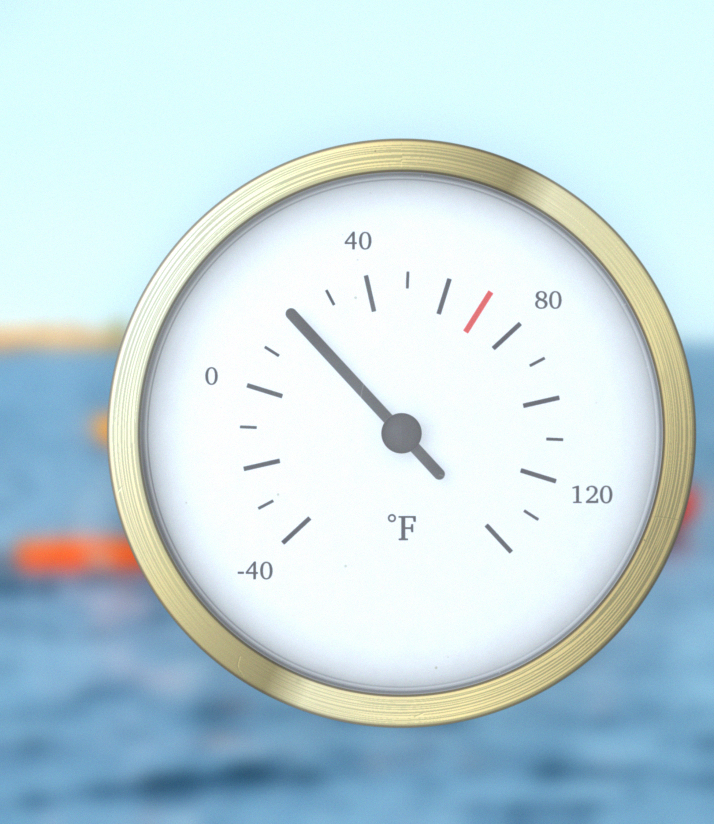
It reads 20,°F
